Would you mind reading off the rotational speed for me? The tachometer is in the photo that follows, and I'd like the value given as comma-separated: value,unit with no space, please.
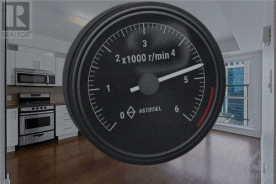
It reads 4700,rpm
